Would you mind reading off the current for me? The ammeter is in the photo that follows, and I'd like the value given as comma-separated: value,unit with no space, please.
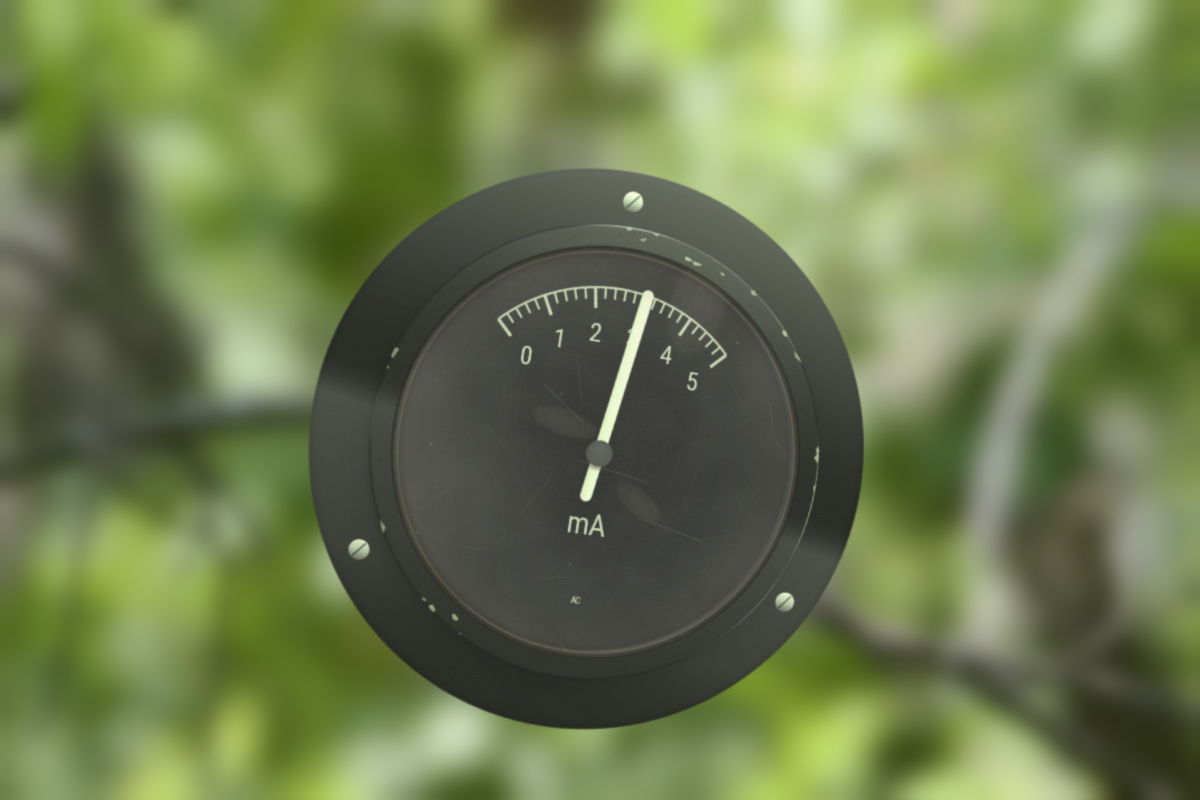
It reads 3,mA
